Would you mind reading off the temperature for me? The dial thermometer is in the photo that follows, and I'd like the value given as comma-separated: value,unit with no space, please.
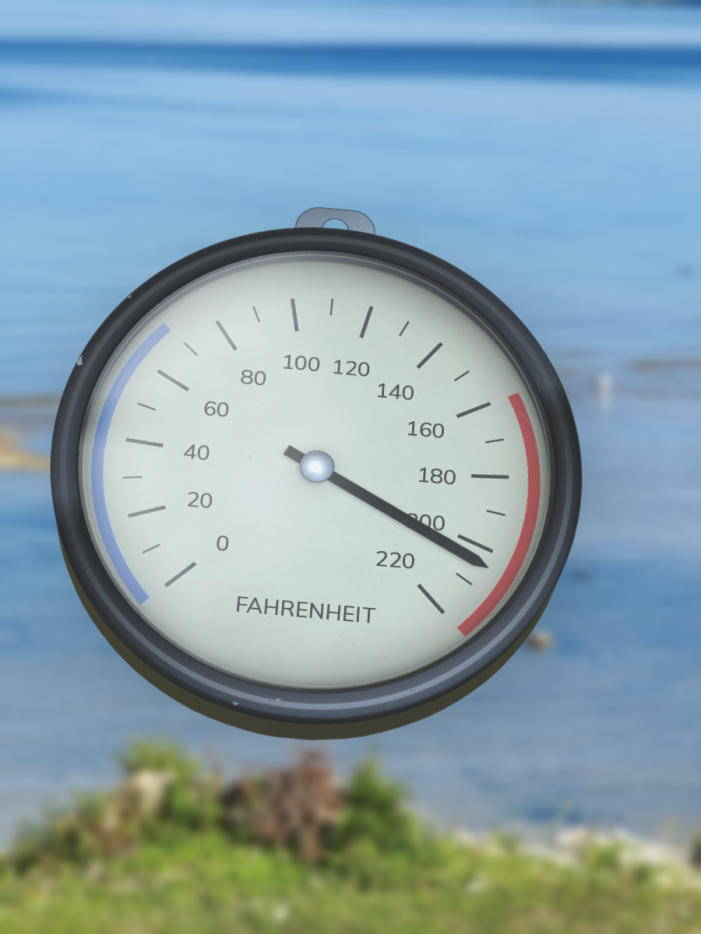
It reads 205,°F
